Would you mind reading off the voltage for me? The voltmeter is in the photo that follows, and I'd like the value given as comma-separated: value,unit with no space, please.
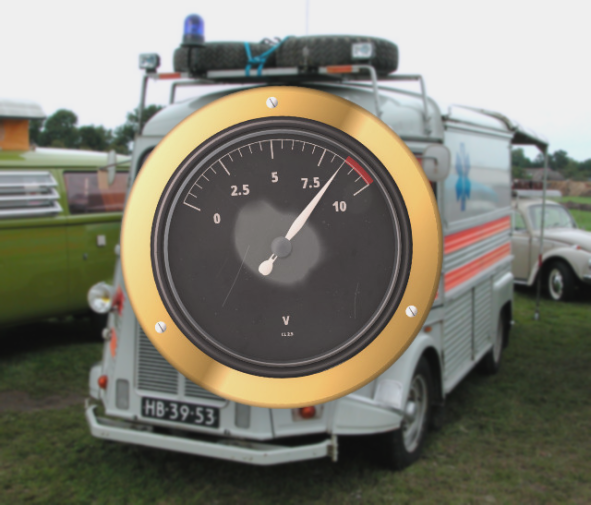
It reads 8.5,V
